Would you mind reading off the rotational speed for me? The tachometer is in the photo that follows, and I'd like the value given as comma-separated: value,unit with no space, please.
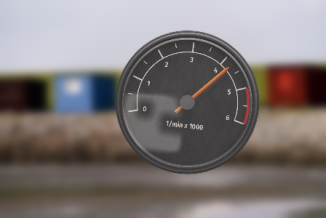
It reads 4250,rpm
